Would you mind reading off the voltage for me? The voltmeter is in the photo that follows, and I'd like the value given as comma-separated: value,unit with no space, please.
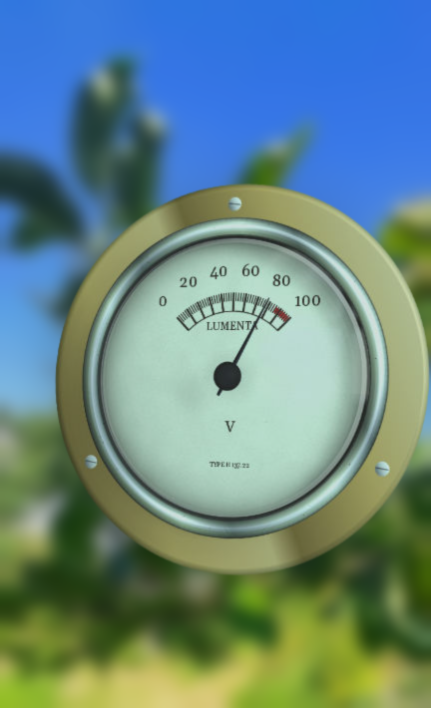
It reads 80,V
